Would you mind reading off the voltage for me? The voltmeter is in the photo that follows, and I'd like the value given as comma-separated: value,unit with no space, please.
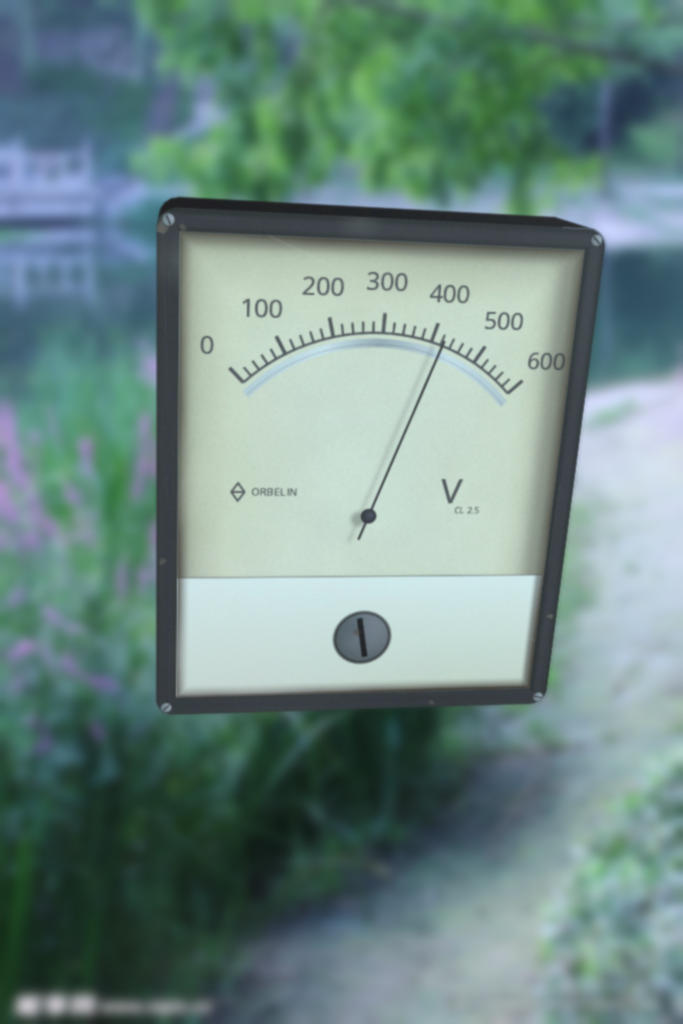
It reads 420,V
